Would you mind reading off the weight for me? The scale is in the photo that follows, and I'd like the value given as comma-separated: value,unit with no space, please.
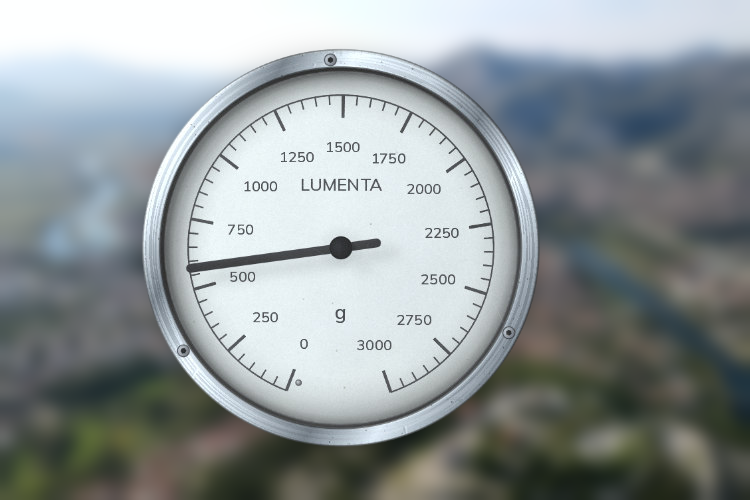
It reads 575,g
